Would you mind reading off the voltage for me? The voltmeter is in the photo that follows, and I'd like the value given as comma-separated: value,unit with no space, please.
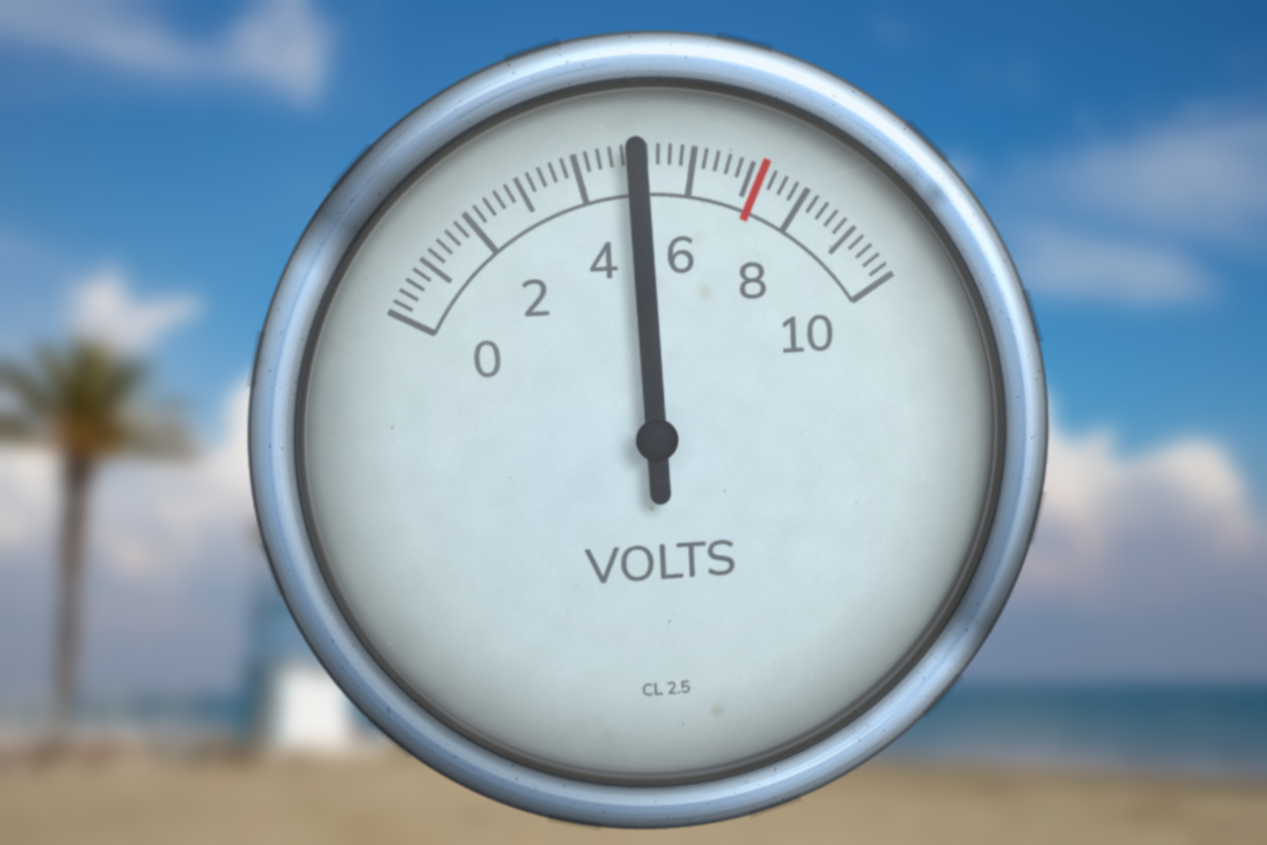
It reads 5,V
